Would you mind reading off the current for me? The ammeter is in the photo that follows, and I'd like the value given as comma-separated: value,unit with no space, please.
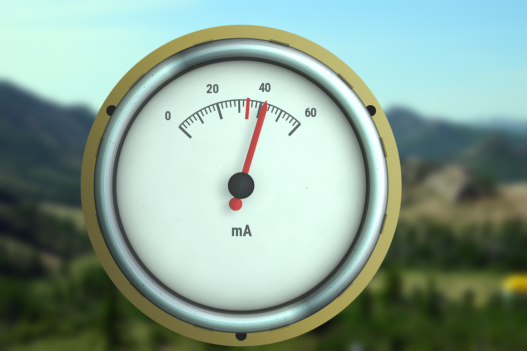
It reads 42,mA
